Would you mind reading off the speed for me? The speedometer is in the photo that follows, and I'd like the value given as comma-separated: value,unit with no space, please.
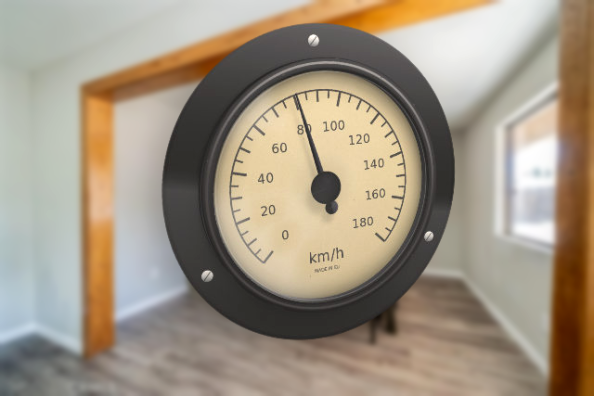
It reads 80,km/h
